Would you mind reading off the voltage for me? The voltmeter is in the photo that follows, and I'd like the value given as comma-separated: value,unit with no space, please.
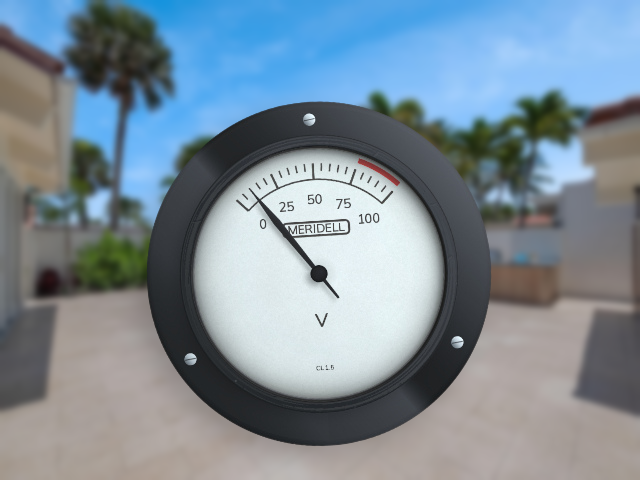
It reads 10,V
